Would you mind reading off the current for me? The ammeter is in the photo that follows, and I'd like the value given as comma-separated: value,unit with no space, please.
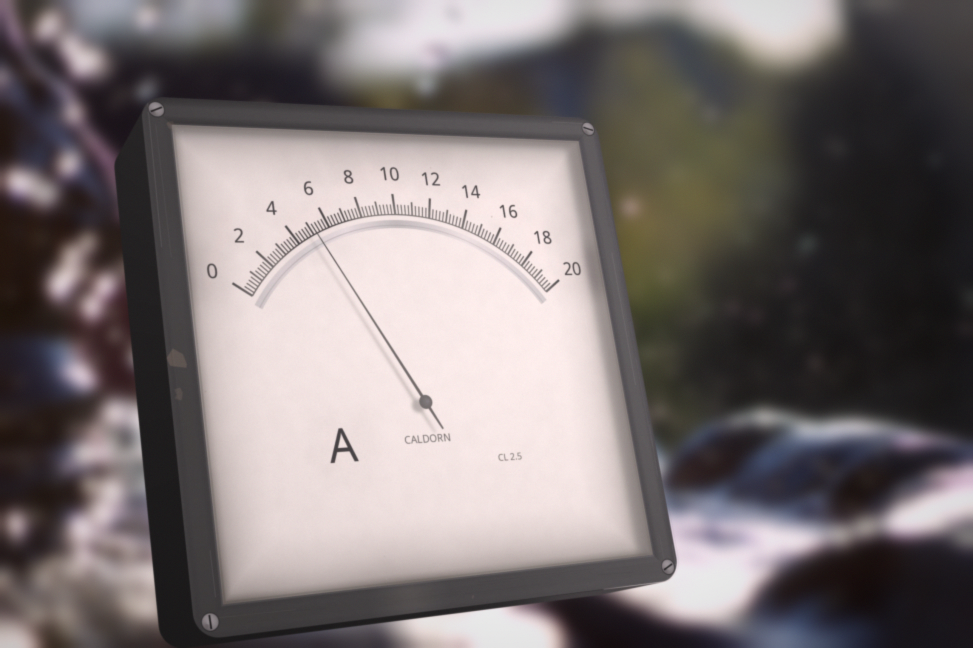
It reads 5,A
